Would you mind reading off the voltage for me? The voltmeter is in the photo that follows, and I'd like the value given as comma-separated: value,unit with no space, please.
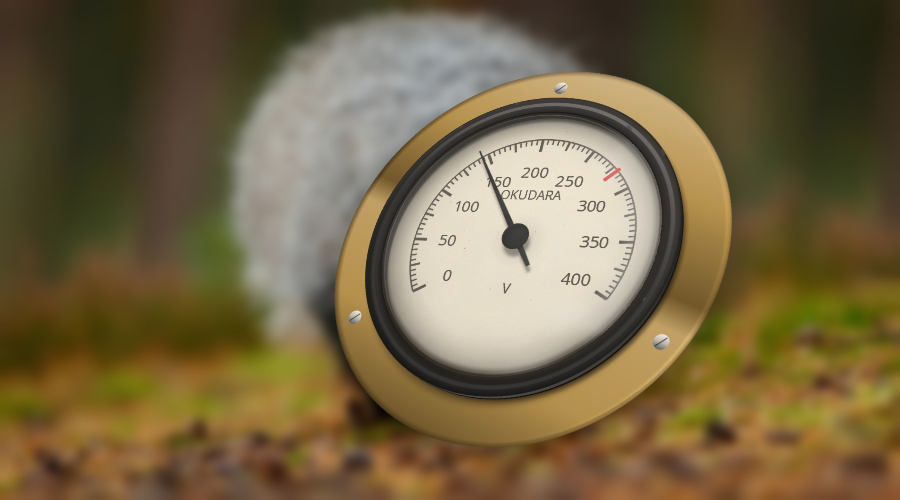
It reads 145,V
